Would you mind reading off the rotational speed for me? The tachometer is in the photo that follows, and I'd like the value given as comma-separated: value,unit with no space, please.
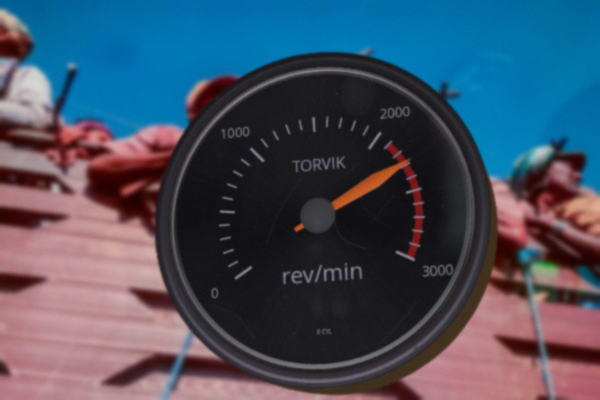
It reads 2300,rpm
